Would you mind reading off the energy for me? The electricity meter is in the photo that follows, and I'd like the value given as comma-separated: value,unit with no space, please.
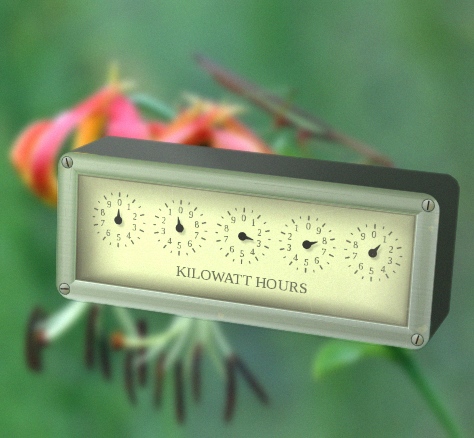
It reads 281,kWh
